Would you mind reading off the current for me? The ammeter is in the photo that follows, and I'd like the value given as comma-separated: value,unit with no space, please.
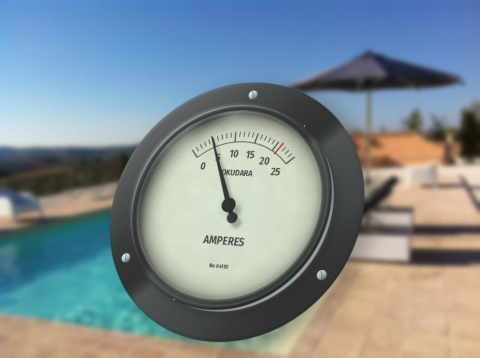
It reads 5,A
